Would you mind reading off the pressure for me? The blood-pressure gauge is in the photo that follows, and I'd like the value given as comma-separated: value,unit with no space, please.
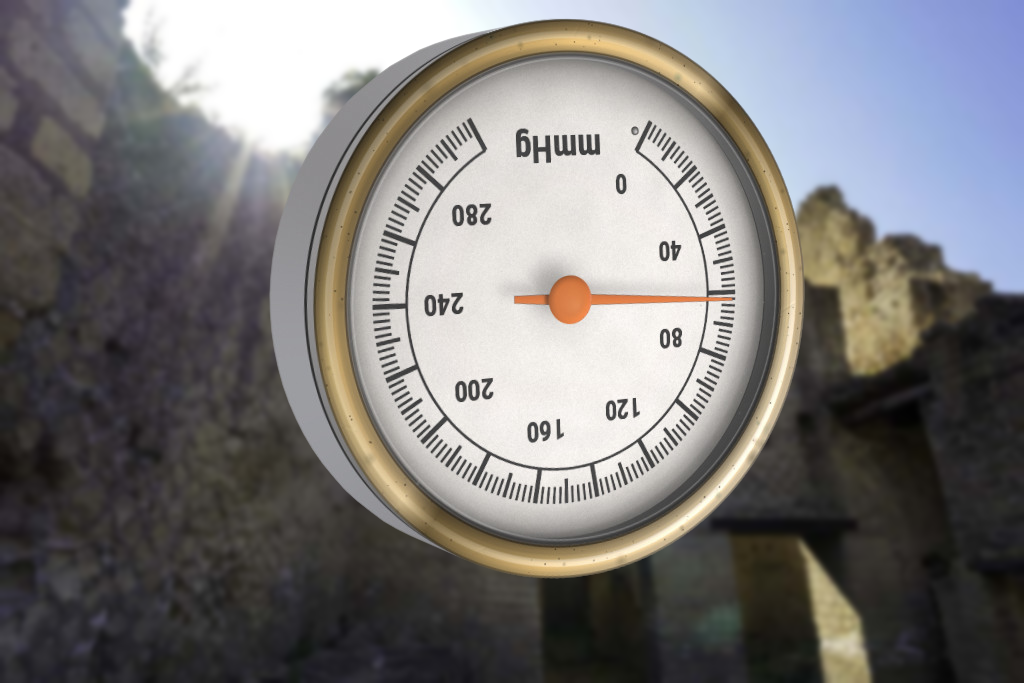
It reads 62,mmHg
